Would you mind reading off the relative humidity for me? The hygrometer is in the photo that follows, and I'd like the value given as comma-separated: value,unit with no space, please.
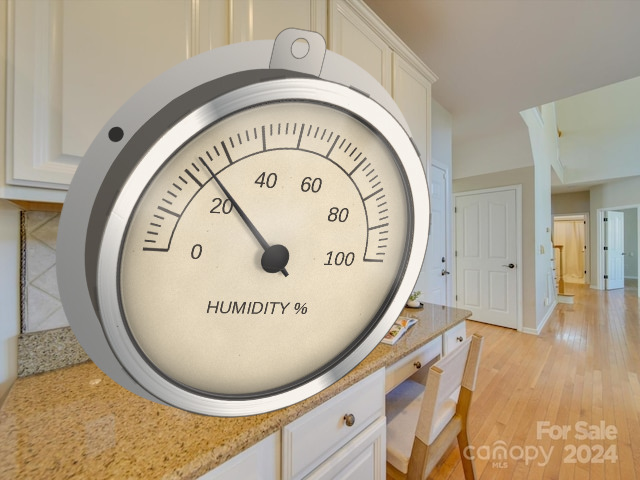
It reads 24,%
